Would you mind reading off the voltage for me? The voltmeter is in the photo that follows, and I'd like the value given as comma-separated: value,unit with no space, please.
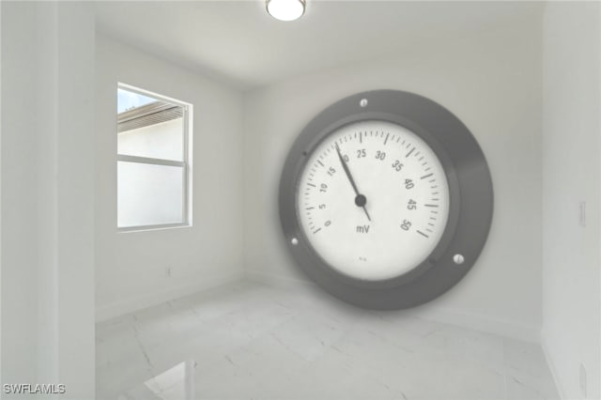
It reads 20,mV
